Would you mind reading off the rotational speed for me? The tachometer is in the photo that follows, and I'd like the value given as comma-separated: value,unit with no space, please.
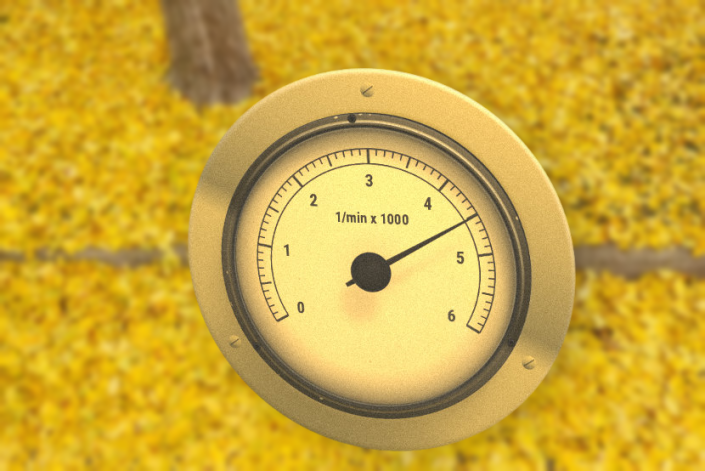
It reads 4500,rpm
